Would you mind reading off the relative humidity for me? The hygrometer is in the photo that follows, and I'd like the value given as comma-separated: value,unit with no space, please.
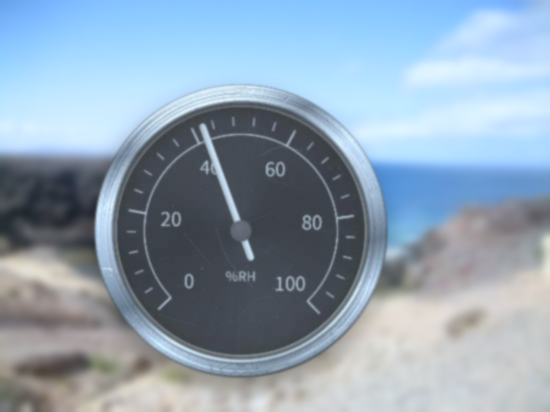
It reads 42,%
